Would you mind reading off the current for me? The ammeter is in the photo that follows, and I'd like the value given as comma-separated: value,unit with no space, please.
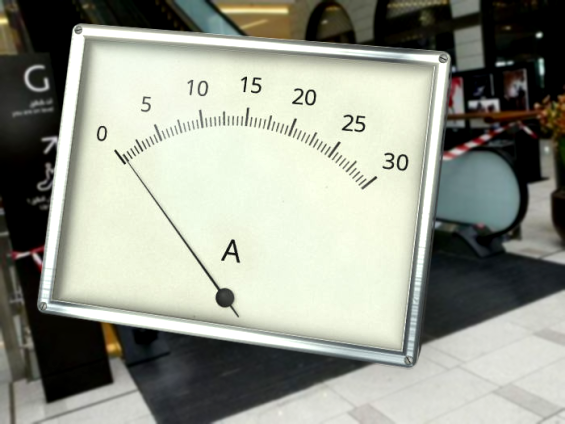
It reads 0.5,A
